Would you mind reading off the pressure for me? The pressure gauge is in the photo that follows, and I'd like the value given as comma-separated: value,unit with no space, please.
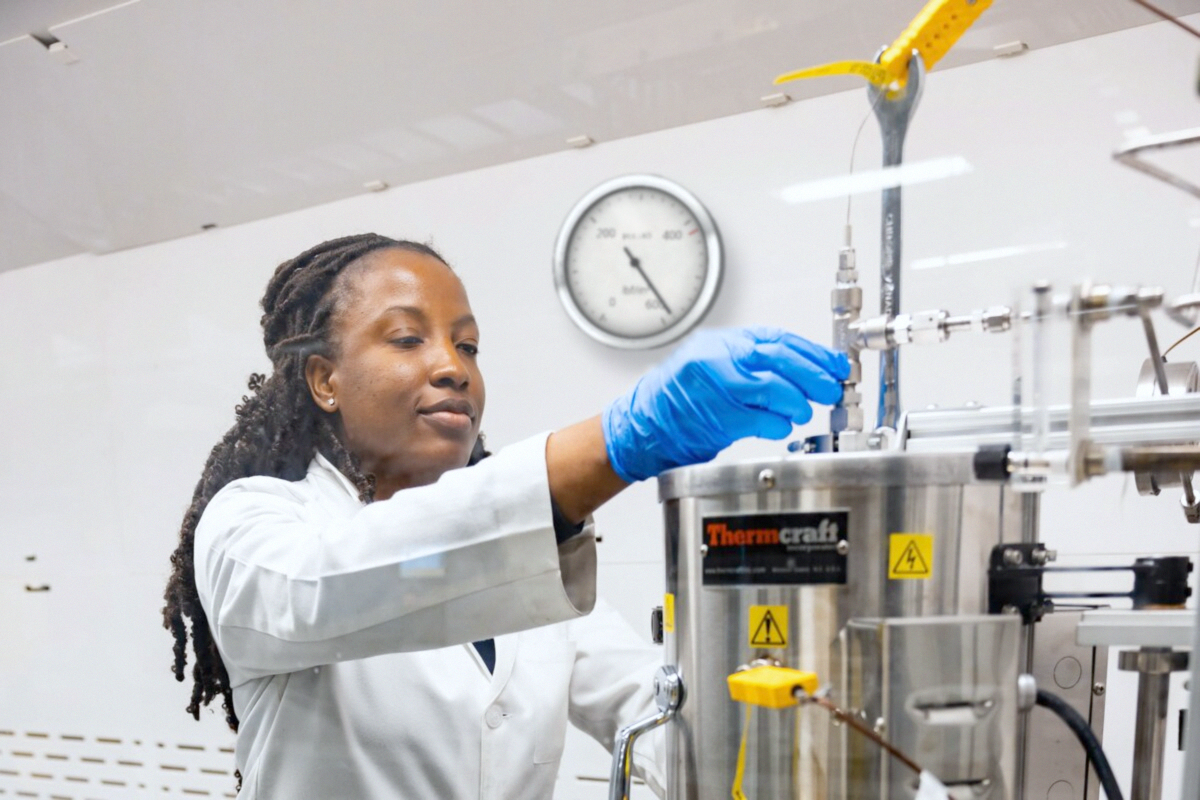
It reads 580,psi
